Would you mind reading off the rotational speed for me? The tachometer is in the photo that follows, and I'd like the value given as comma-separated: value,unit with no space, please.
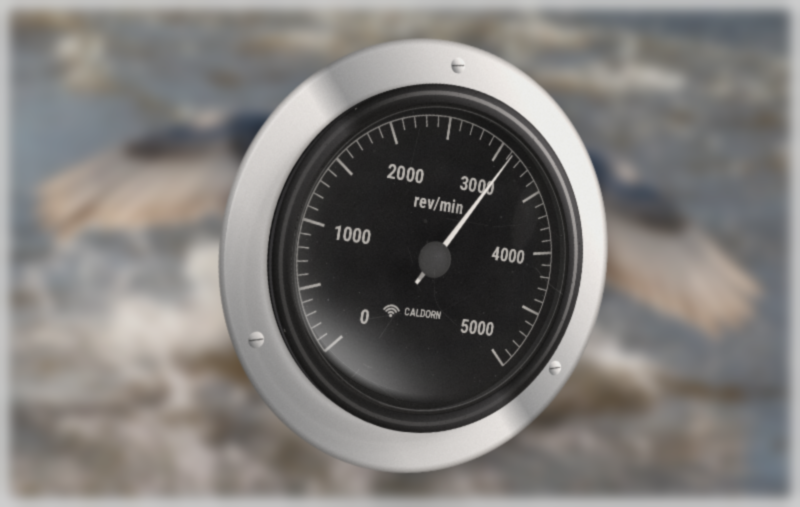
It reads 3100,rpm
